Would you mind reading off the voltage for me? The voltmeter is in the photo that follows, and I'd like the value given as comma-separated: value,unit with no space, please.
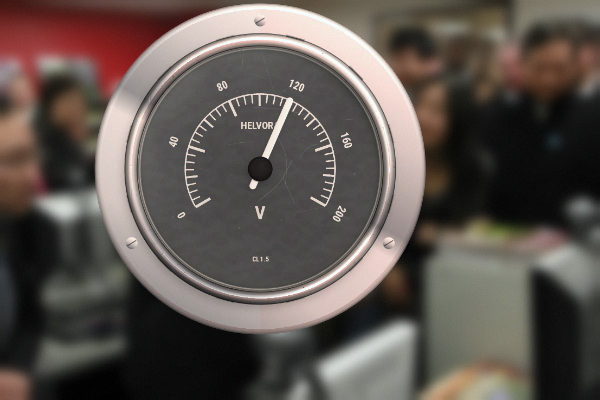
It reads 120,V
